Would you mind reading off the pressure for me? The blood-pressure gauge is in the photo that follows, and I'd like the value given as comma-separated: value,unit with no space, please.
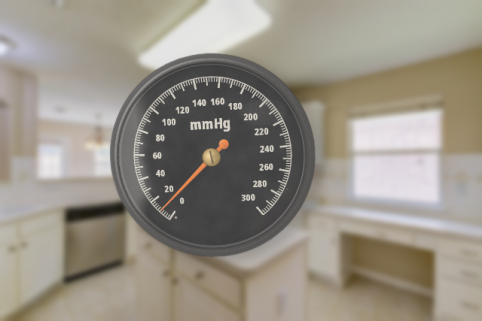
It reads 10,mmHg
